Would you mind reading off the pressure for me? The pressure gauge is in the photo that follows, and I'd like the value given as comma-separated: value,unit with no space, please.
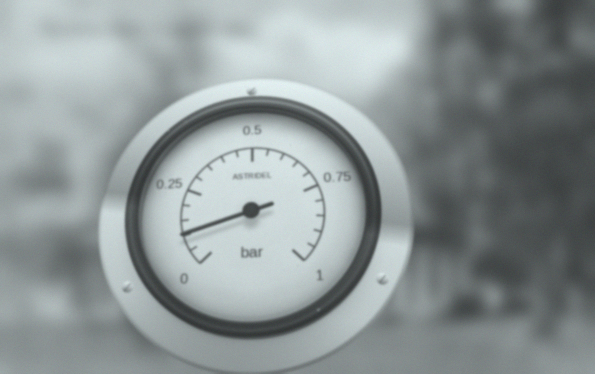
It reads 0.1,bar
